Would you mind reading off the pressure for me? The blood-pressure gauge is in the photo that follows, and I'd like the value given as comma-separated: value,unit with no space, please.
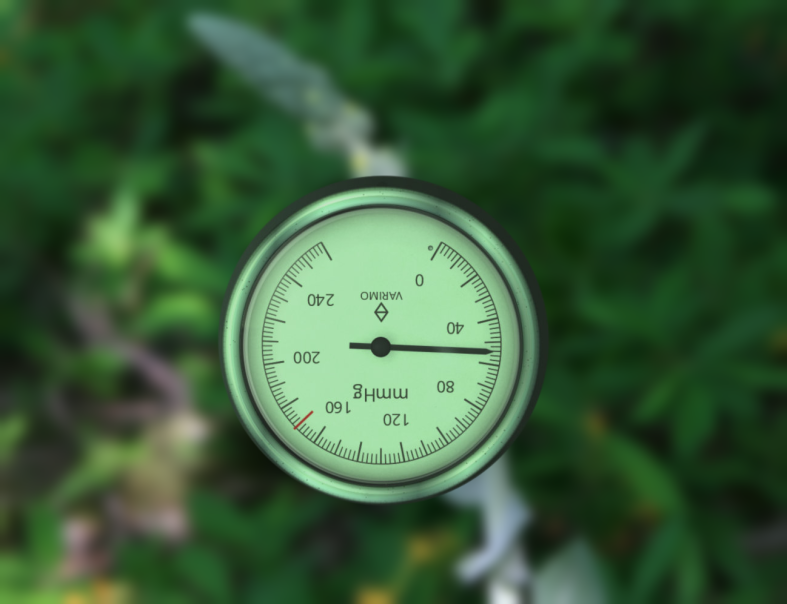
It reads 54,mmHg
